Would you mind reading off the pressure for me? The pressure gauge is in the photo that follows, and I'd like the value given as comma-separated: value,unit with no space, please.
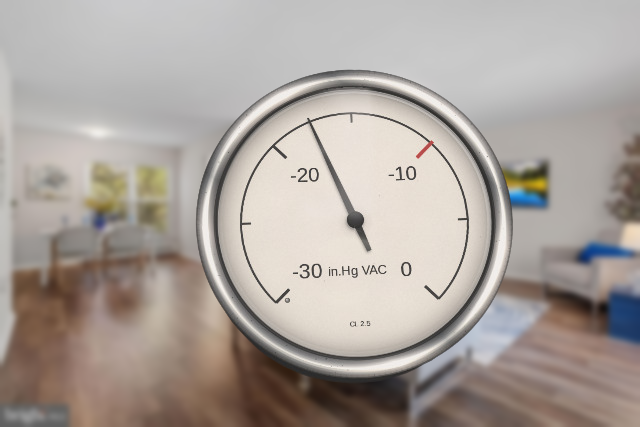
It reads -17.5,inHg
